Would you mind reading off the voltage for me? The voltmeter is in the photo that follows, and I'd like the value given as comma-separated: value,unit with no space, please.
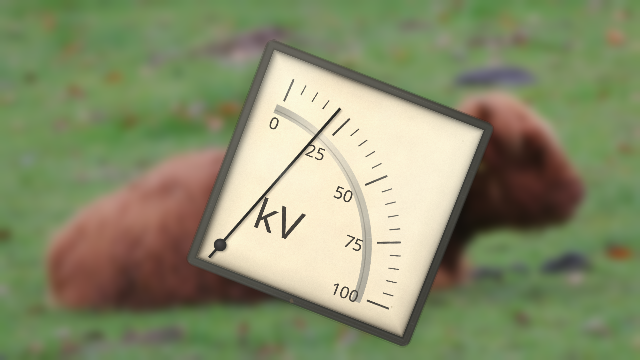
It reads 20,kV
